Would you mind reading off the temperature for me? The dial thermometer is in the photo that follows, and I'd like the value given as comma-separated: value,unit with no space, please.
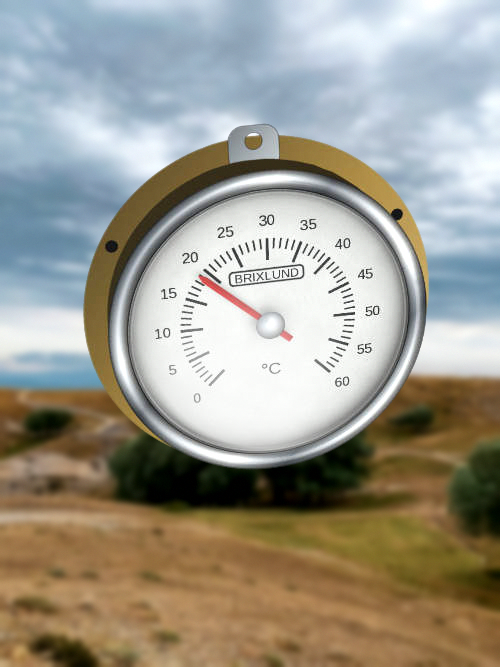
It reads 19,°C
